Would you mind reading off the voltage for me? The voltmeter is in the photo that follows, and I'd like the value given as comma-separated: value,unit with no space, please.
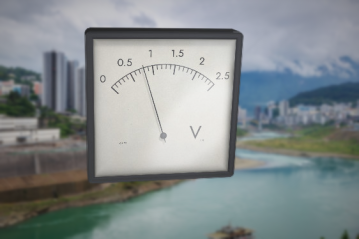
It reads 0.8,V
